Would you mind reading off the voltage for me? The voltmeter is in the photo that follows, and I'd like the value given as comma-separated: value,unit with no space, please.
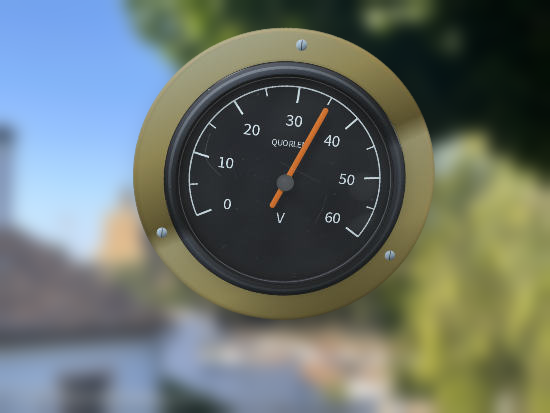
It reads 35,V
